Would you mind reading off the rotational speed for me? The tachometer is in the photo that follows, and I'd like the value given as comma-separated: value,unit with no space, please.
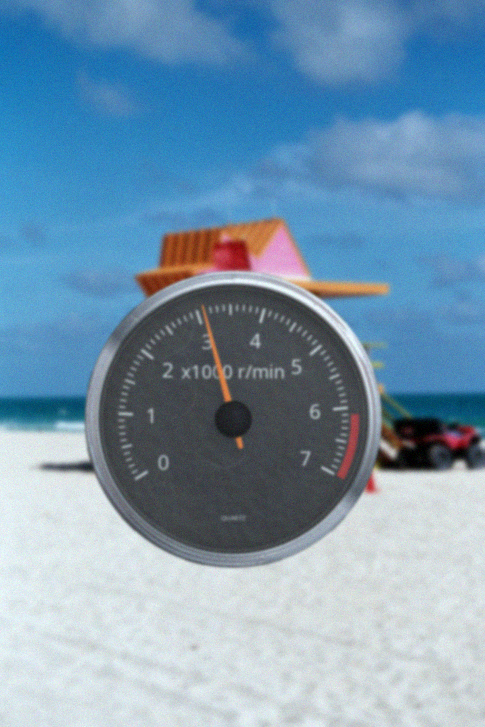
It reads 3100,rpm
